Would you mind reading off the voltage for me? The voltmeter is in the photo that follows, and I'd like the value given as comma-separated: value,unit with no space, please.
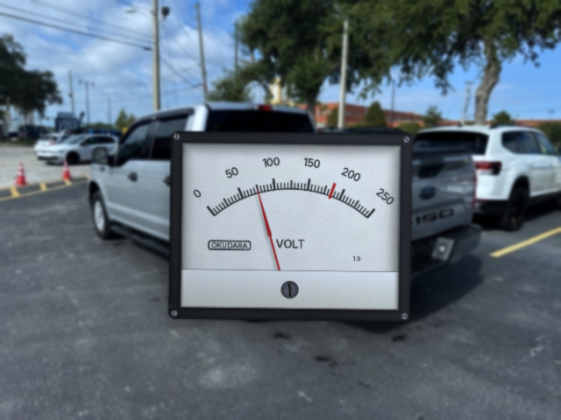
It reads 75,V
